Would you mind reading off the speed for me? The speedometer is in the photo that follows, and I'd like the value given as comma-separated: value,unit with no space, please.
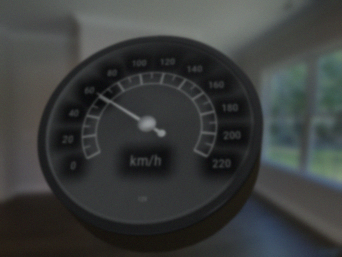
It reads 60,km/h
